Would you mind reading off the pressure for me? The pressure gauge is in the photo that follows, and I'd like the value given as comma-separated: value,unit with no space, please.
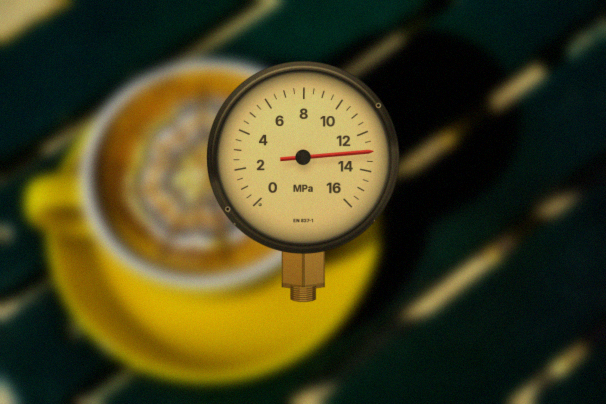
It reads 13,MPa
